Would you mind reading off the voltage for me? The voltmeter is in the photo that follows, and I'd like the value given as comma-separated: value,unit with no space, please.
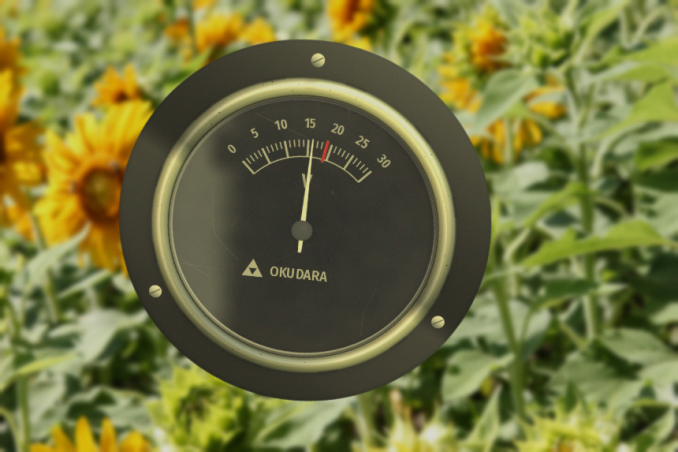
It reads 16,V
